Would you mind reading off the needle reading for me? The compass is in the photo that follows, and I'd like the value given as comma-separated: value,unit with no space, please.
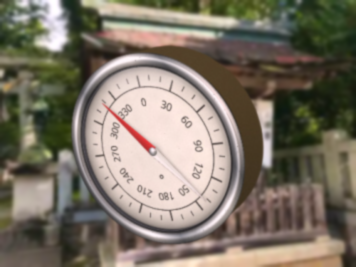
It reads 320,°
